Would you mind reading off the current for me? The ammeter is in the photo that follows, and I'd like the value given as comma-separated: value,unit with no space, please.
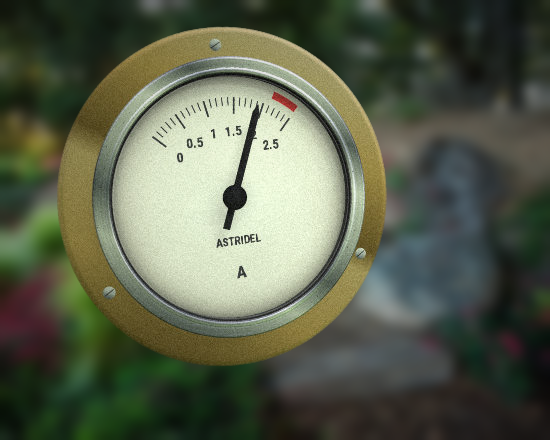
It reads 1.9,A
